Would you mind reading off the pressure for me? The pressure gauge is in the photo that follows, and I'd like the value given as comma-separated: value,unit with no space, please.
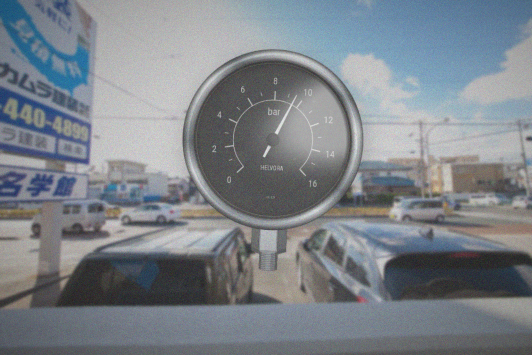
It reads 9.5,bar
